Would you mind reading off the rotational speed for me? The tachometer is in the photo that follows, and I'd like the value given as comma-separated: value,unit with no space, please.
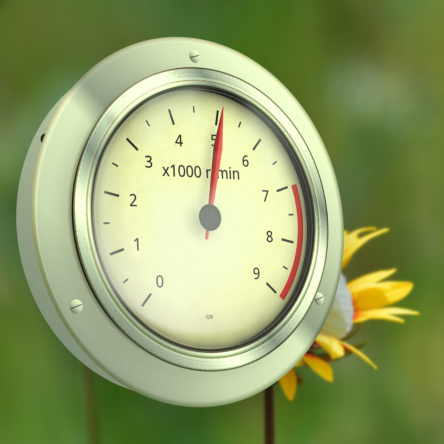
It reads 5000,rpm
